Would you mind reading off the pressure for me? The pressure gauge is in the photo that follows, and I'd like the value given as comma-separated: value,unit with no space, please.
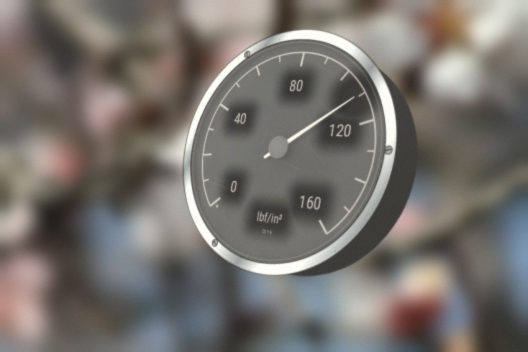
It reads 110,psi
